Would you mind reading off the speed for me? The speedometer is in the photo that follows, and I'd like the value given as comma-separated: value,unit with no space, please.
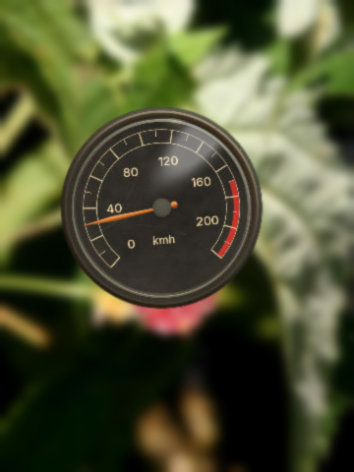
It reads 30,km/h
